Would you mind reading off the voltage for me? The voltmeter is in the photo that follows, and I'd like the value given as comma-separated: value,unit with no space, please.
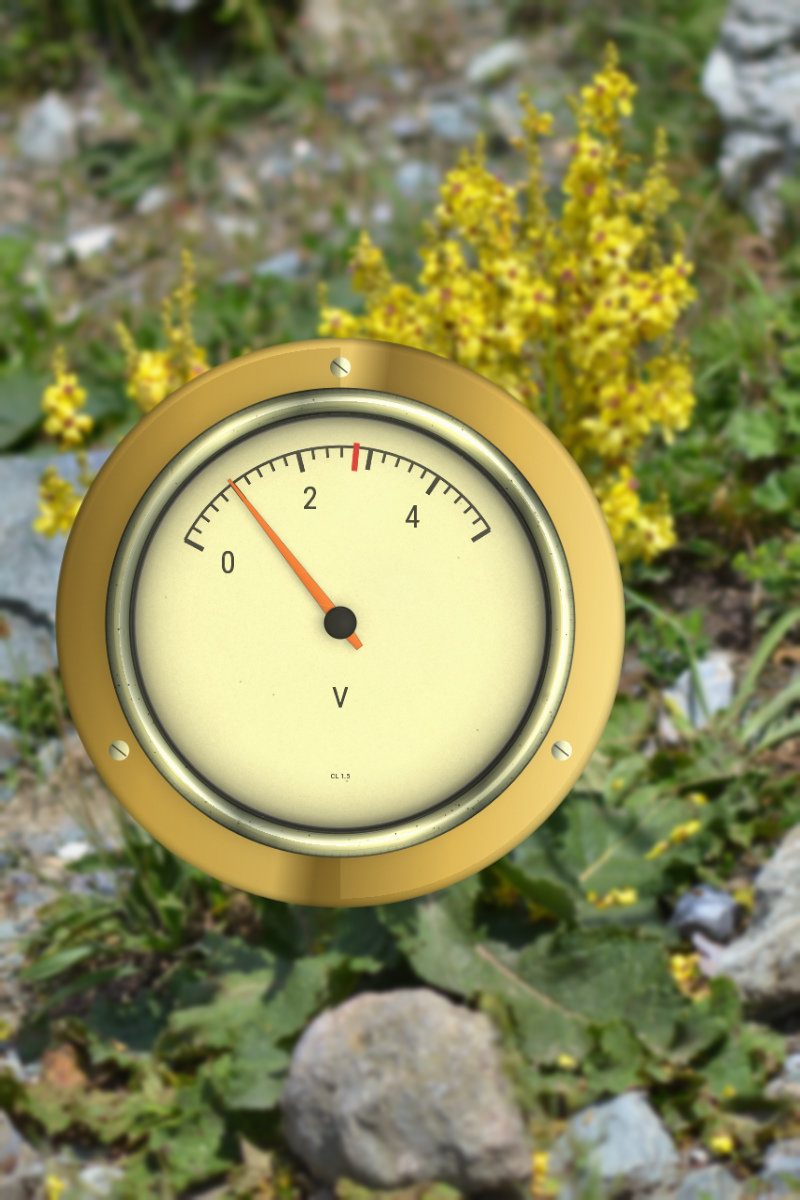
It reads 1,V
